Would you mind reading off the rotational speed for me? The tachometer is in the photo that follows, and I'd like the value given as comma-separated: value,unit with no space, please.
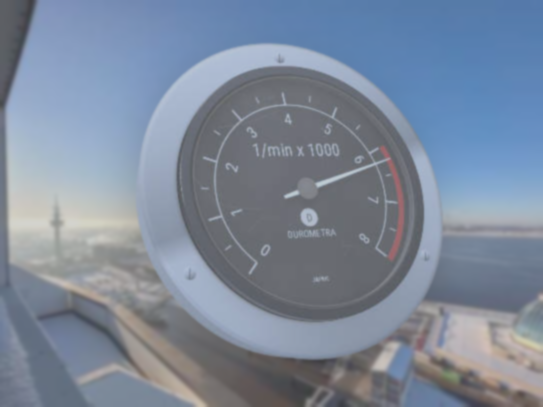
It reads 6250,rpm
